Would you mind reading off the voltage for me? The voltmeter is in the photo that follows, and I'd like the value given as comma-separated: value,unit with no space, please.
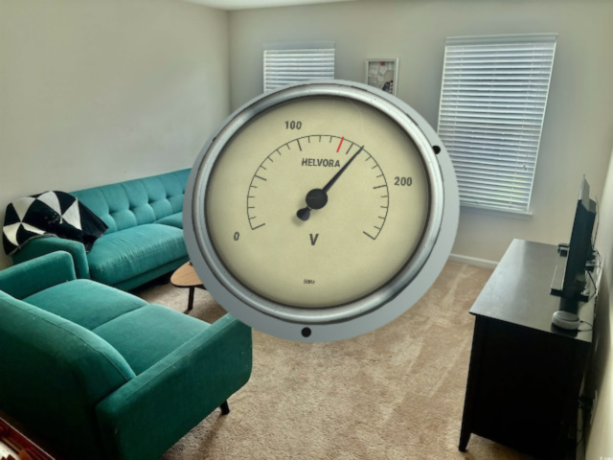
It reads 160,V
